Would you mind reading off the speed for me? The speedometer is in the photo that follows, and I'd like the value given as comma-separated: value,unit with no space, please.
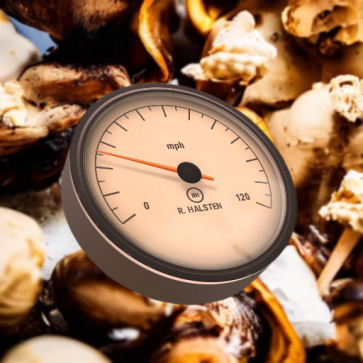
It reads 25,mph
